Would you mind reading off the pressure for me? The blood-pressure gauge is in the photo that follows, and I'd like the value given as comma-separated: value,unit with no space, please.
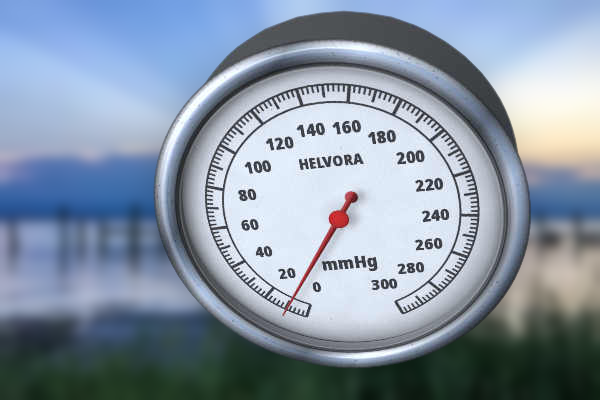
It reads 10,mmHg
